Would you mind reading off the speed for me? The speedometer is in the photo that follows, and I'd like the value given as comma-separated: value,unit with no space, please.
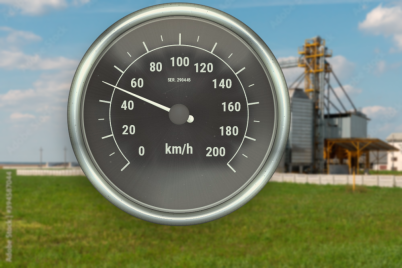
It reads 50,km/h
